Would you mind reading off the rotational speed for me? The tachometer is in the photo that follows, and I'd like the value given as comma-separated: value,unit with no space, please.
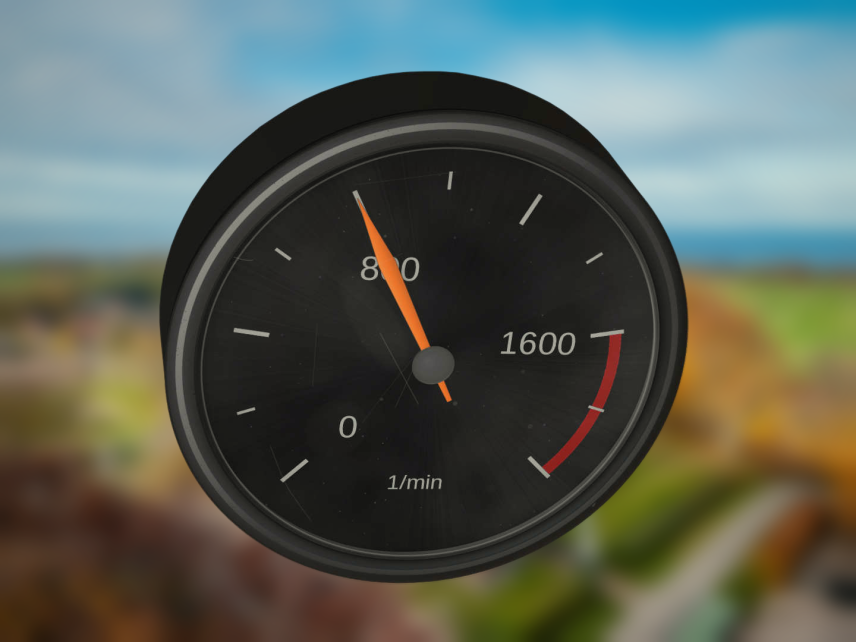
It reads 800,rpm
